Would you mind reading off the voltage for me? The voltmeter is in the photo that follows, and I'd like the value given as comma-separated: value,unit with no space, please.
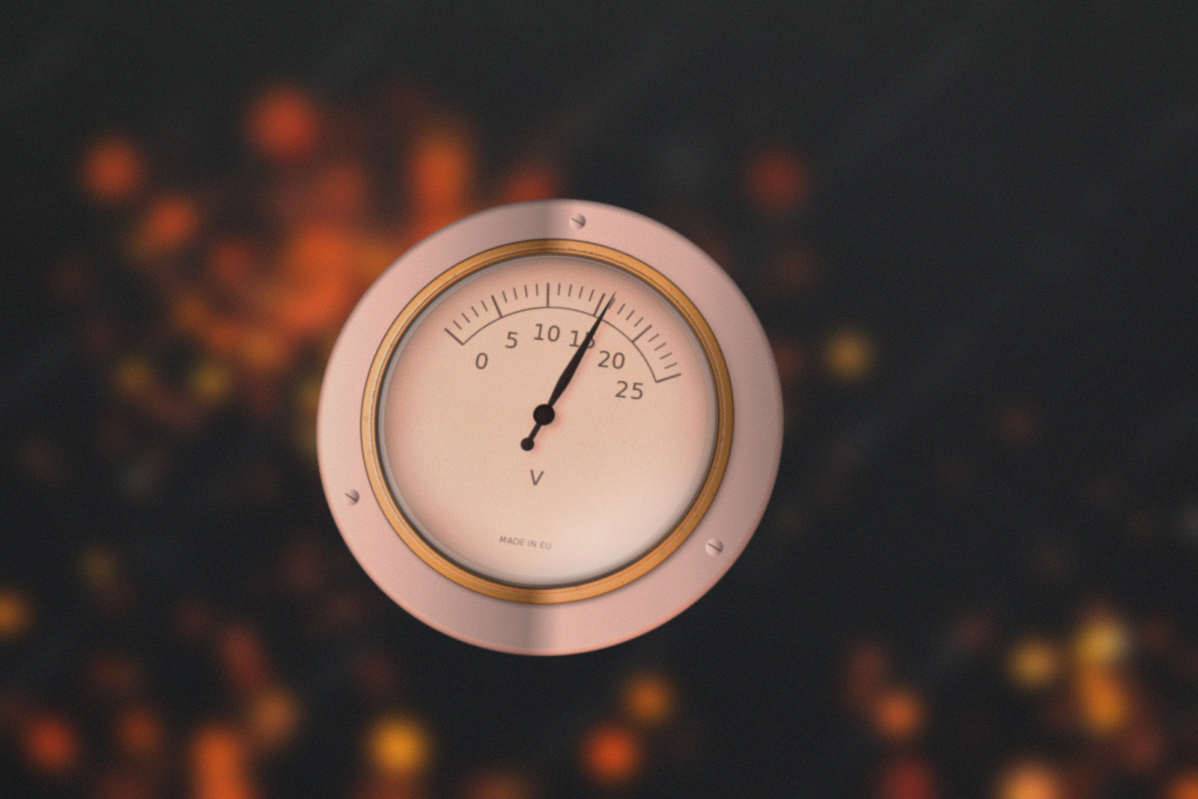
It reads 16,V
